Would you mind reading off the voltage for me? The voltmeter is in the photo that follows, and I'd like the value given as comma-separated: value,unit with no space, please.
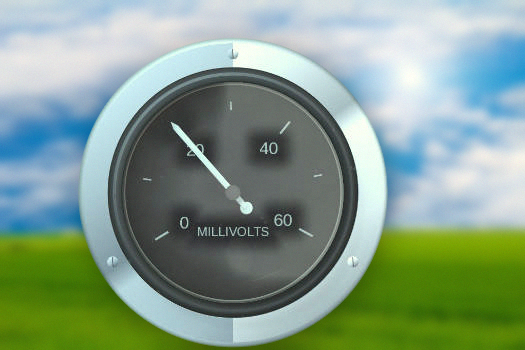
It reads 20,mV
